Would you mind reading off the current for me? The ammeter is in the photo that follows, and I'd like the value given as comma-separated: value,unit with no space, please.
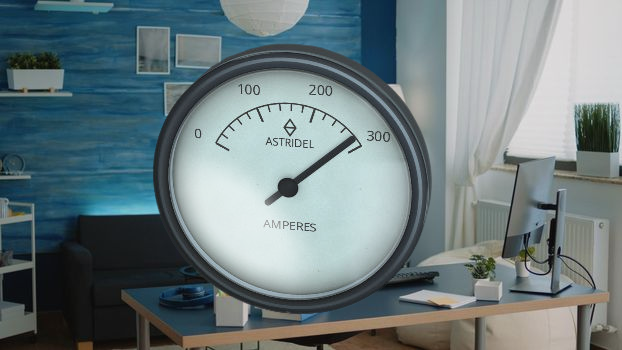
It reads 280,A
